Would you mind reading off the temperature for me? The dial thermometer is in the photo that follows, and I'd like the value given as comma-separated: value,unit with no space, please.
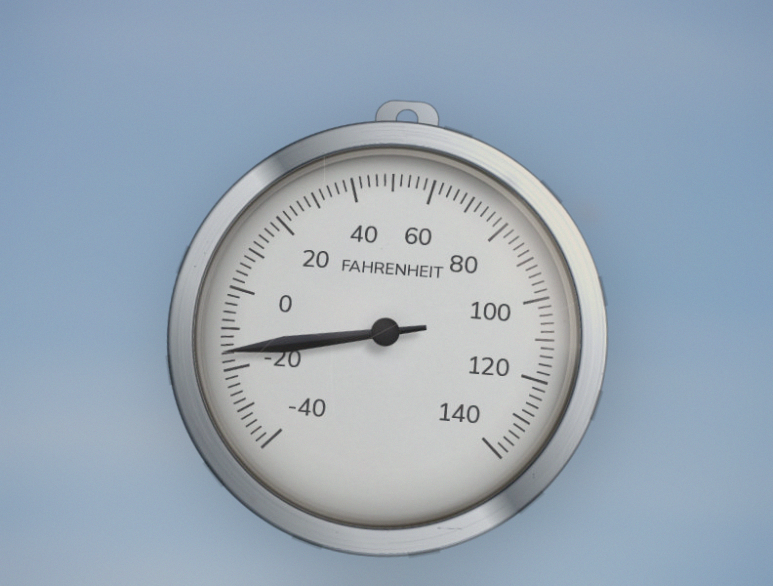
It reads -16,°F
